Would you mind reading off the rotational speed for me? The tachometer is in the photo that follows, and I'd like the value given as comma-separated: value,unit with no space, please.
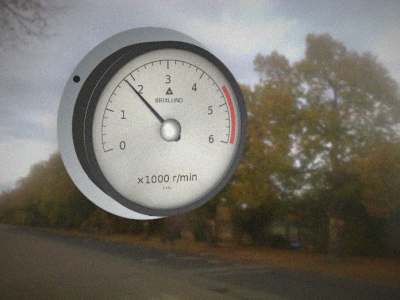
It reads 1800,rpm
